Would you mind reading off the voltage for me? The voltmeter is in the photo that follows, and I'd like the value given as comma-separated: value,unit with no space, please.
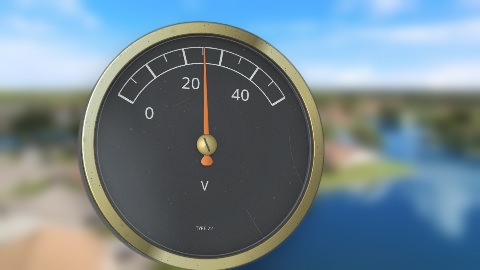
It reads 25,V
